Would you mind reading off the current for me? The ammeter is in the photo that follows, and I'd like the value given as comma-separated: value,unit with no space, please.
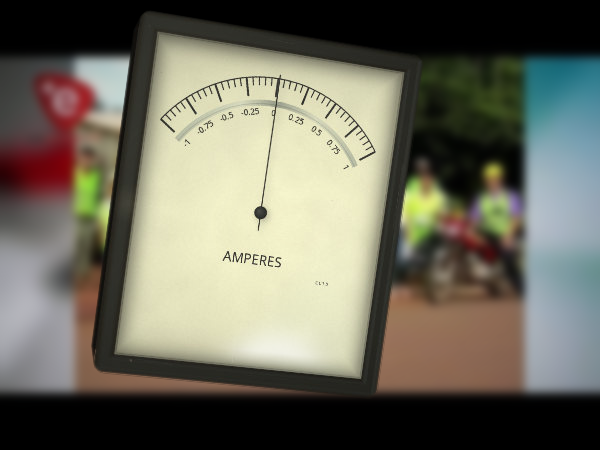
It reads 0,A
